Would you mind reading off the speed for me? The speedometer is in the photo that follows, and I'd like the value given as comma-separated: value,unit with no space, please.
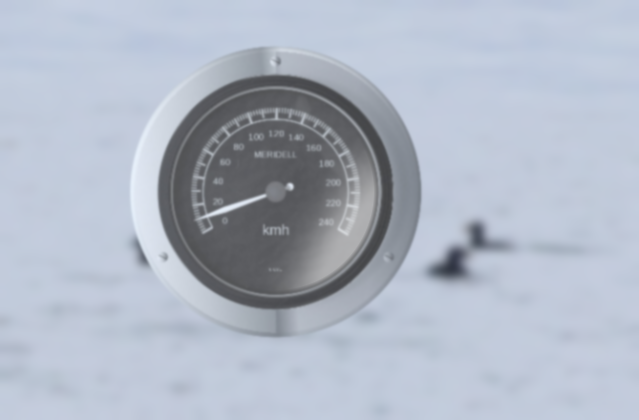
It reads 10,km/h
